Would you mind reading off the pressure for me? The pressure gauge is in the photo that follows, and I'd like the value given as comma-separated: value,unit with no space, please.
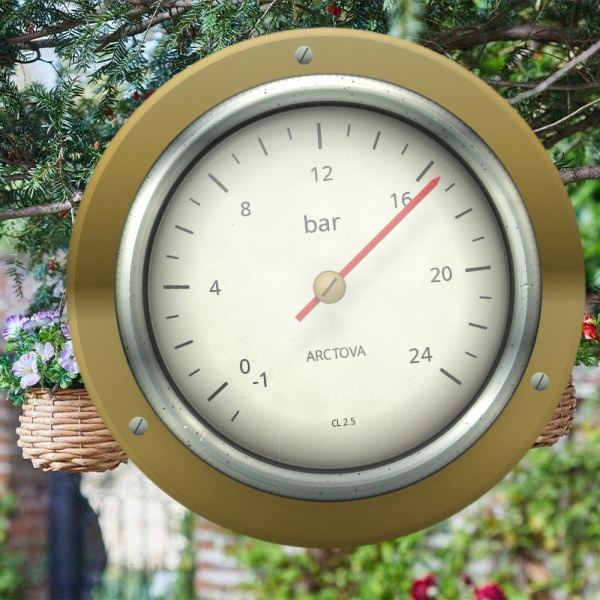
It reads 16.5,bar
